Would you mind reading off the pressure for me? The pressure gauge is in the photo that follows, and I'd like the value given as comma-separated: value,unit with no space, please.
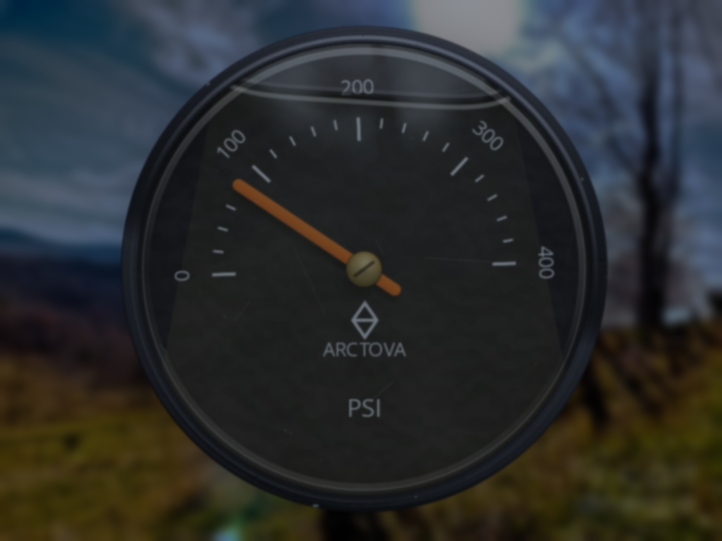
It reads 80,psi
